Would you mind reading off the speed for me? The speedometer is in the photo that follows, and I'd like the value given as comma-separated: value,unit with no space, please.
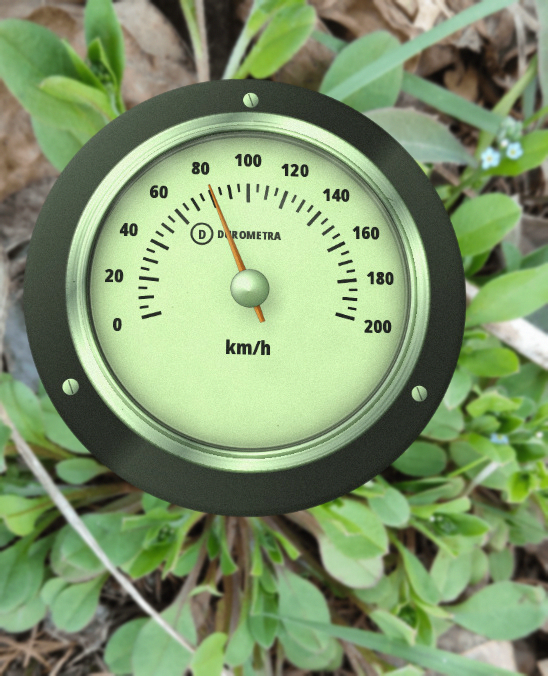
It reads 80,km/h
